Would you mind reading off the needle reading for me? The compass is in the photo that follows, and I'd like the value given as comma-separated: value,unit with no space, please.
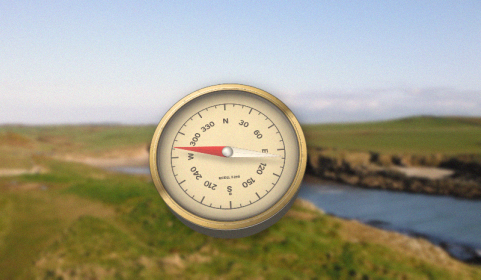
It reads 280,°
